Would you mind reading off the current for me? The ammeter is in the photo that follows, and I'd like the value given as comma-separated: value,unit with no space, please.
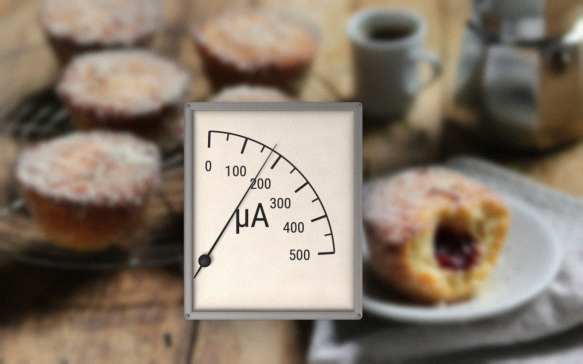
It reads 175,µA
